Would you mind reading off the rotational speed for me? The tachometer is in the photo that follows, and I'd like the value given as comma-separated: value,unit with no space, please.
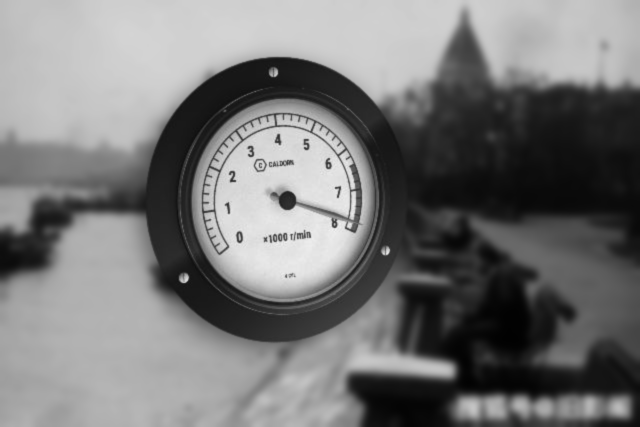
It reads 7800,rpm
